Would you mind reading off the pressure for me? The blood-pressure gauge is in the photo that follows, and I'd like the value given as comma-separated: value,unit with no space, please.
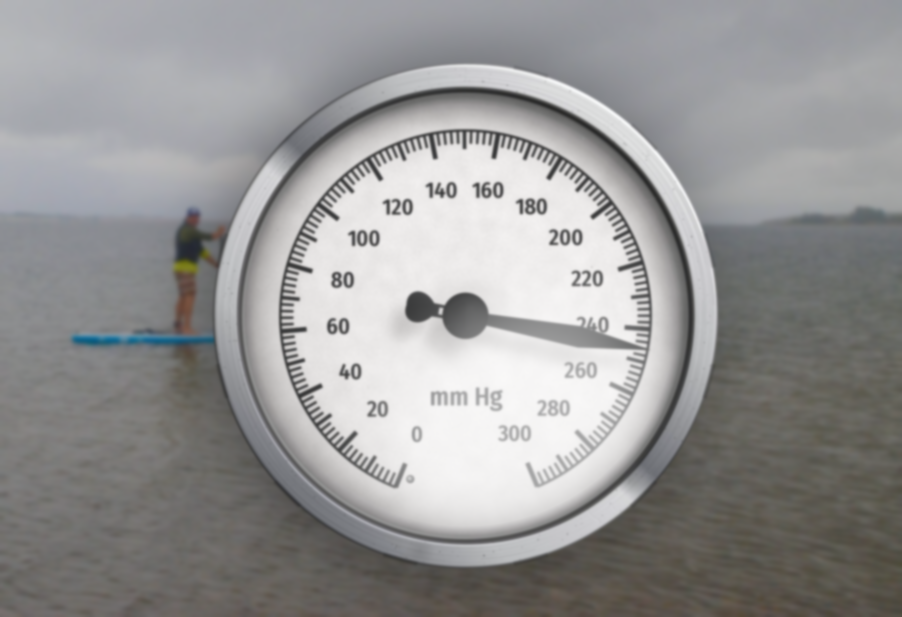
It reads 246,mmHg
